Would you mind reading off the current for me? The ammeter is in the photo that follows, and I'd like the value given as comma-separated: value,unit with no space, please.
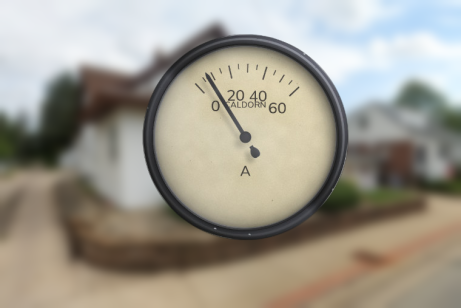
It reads 7.5,A
